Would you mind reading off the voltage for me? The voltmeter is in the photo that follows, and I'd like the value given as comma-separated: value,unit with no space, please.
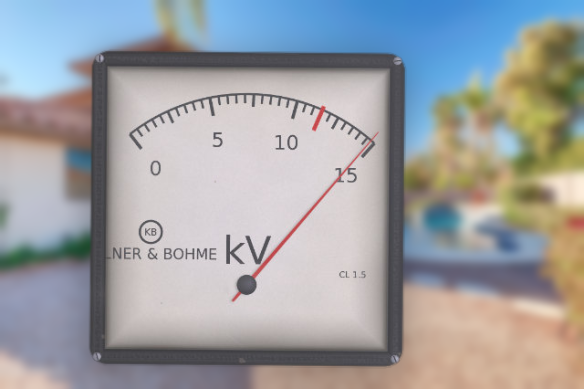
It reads 14.75,kV
